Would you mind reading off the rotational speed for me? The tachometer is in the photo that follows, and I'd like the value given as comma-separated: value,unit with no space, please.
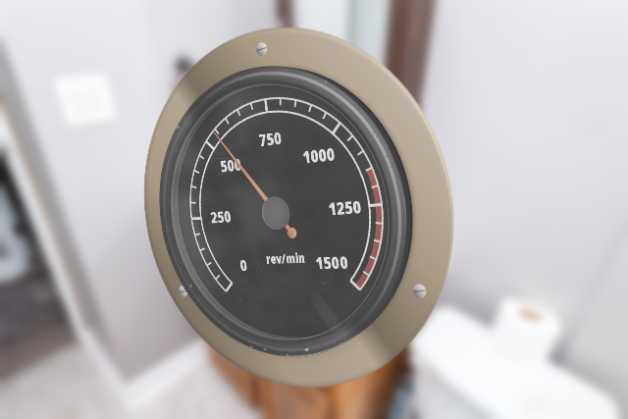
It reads 550,rpm
